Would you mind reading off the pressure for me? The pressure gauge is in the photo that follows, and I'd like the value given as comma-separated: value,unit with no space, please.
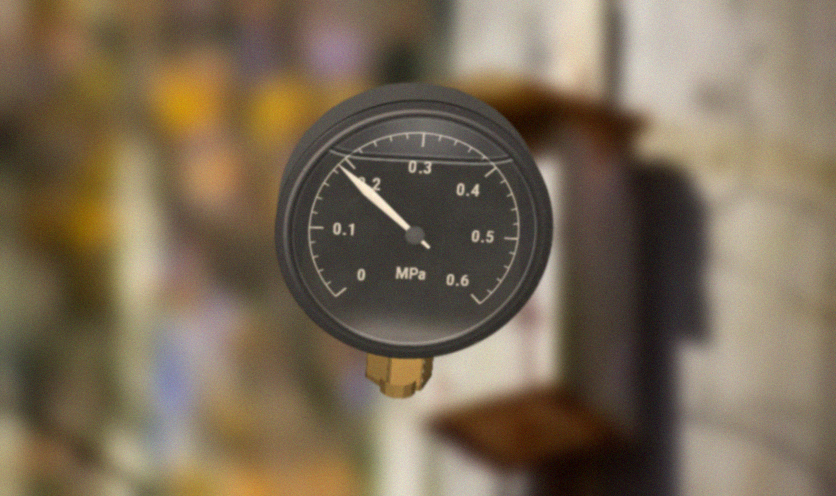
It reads 0.19,MPa
